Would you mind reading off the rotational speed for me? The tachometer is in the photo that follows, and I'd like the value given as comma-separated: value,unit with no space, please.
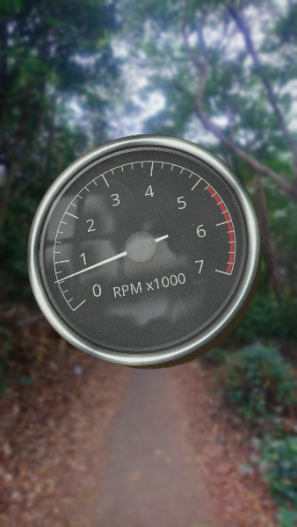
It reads 600,rpm
